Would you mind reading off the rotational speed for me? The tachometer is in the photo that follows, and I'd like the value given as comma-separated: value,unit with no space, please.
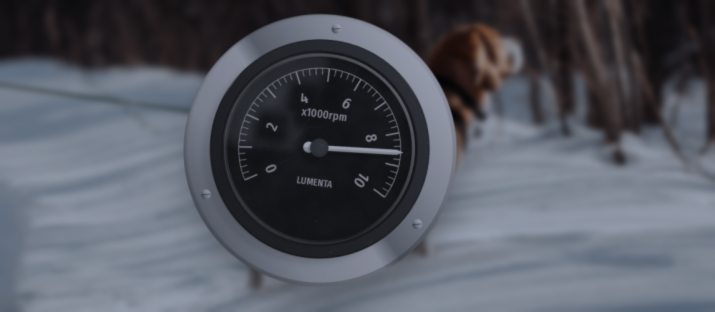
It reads 8600,rpm
